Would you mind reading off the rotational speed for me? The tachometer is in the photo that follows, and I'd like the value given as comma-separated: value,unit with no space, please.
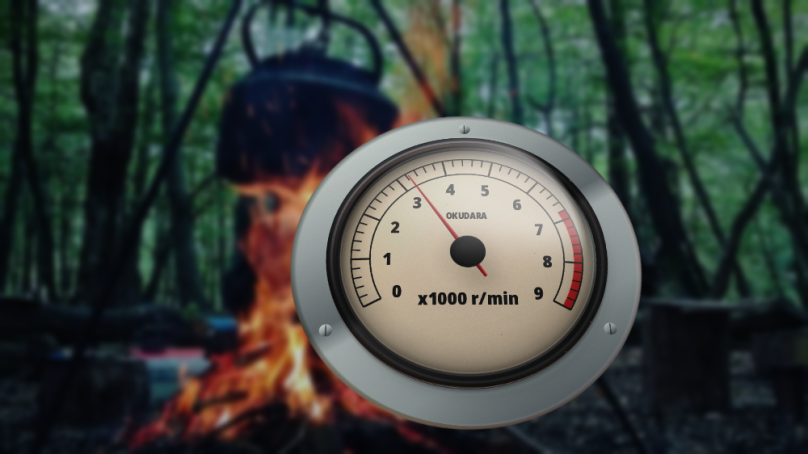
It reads 3200,rpm
